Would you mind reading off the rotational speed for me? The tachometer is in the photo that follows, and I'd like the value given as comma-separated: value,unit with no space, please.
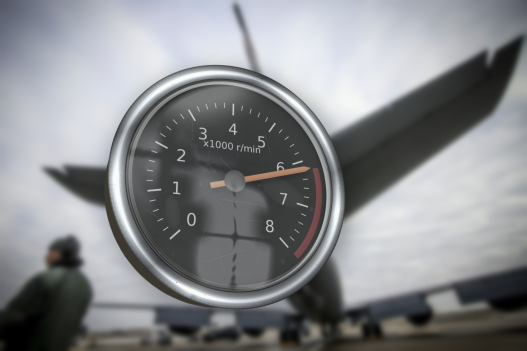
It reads 6200,rpm
